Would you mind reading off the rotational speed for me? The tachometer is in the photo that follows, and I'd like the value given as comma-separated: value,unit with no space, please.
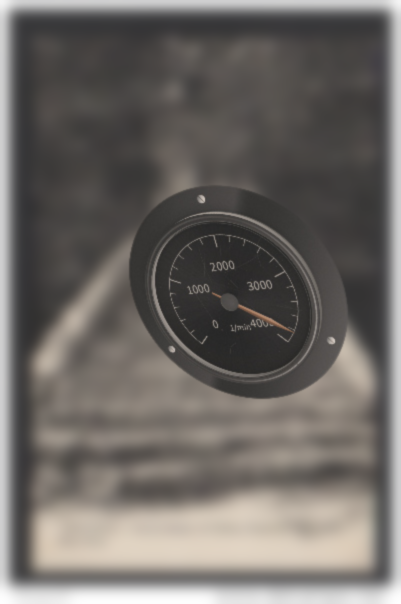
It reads 3800,rpm
